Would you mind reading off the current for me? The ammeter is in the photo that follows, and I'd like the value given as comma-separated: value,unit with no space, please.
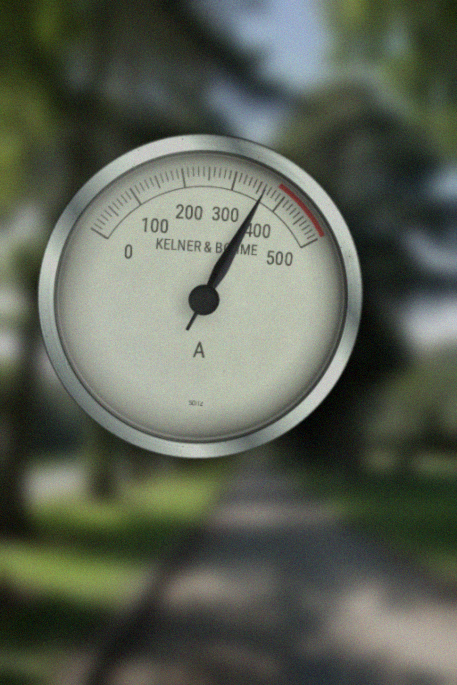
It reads 360,A
